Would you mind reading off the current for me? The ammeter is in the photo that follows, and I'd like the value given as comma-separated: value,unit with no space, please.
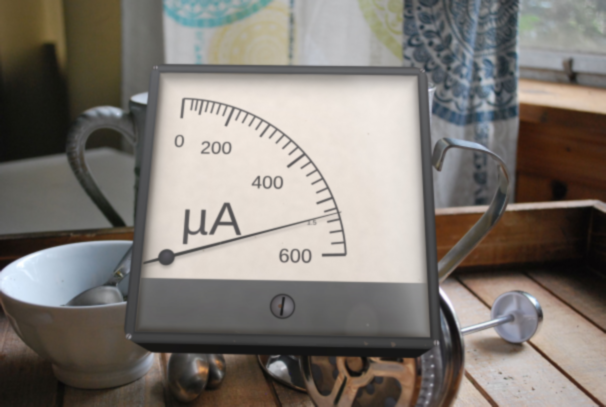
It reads 530,µA
